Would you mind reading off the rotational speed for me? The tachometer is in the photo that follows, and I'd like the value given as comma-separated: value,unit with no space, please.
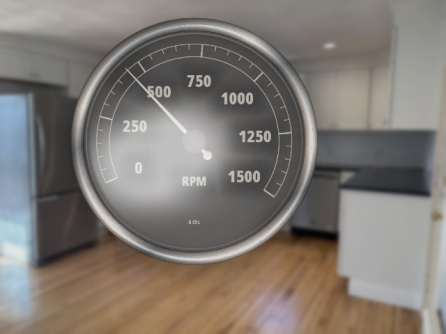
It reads 450,rpm
